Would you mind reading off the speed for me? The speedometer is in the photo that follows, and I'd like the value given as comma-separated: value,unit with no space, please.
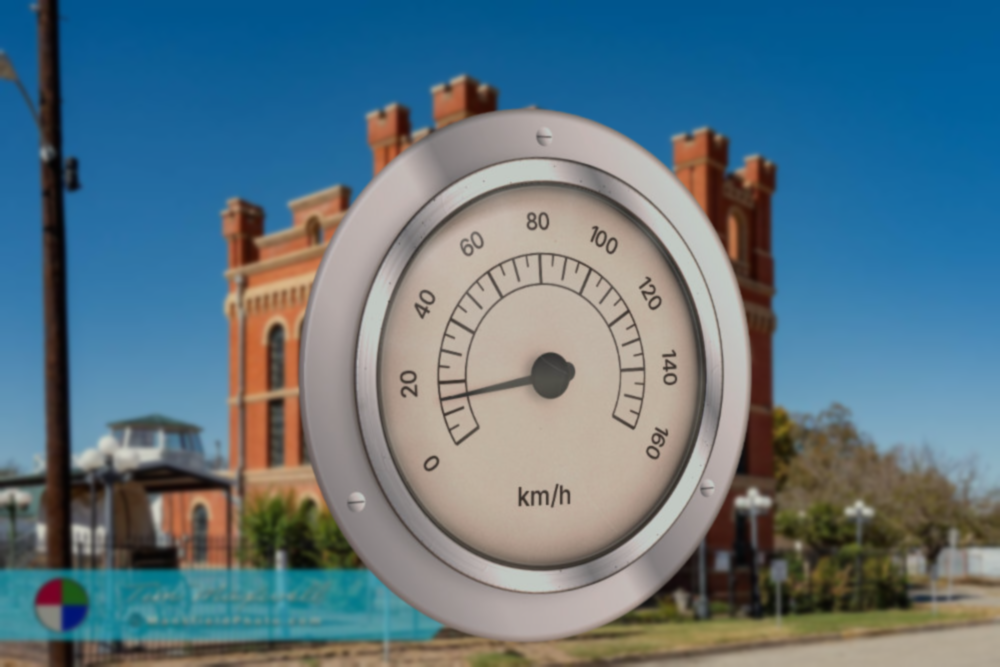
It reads 15,km/h
